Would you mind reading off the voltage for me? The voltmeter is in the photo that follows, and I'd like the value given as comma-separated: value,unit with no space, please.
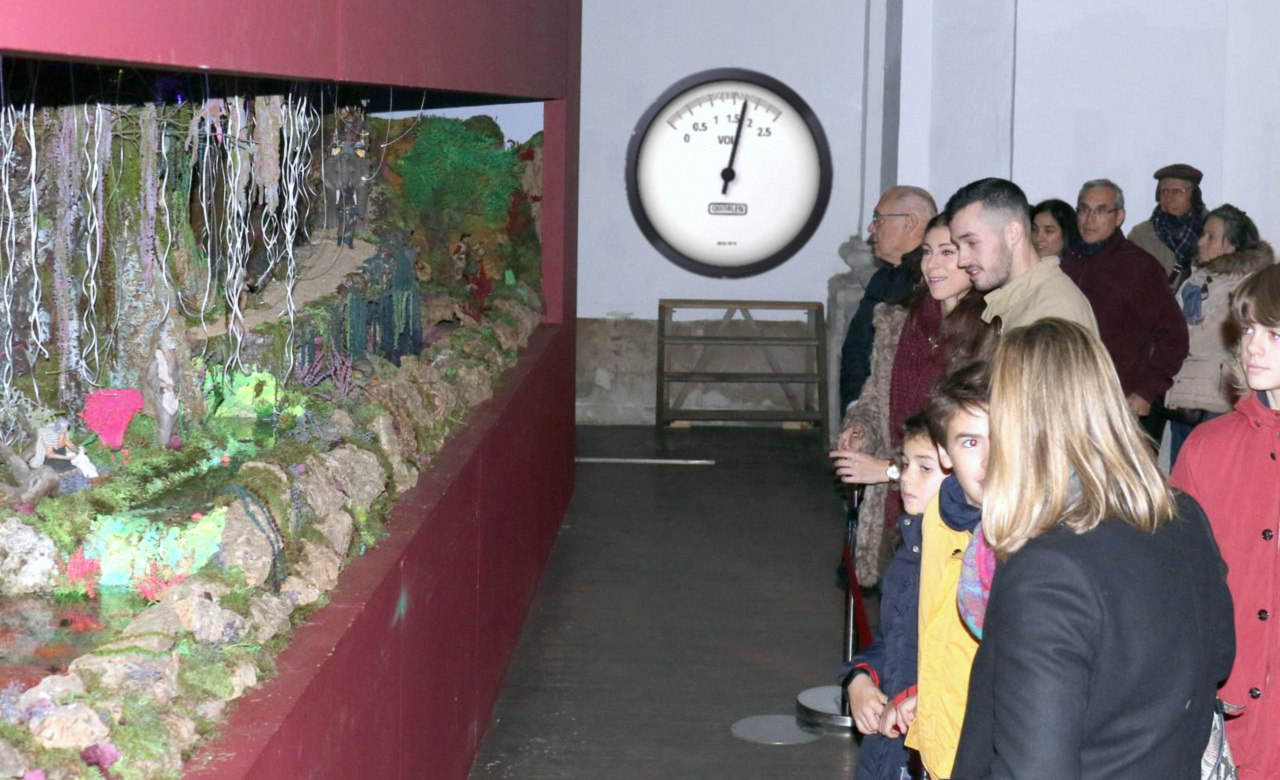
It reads 1.75,V
